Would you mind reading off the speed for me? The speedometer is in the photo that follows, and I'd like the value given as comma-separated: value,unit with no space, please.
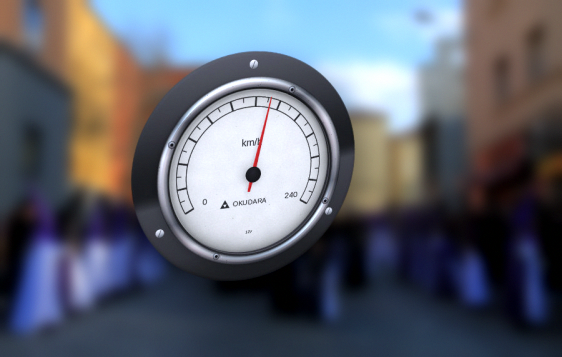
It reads 130,km/h
